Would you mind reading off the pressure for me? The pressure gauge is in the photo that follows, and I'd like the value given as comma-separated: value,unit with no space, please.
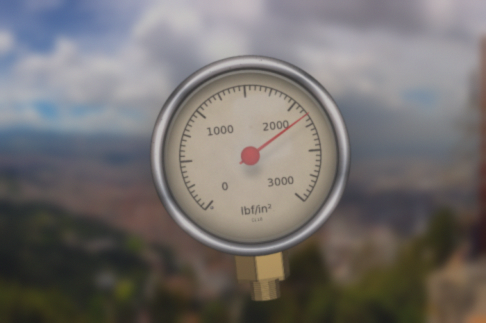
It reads 2150,psi
